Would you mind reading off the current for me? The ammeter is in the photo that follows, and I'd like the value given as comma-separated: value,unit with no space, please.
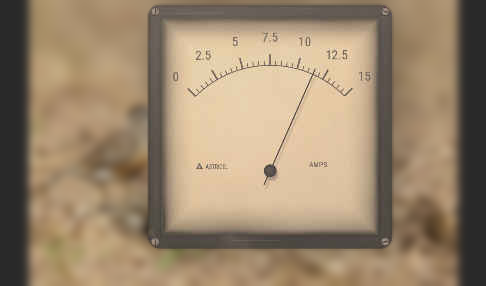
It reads 11.5,A
